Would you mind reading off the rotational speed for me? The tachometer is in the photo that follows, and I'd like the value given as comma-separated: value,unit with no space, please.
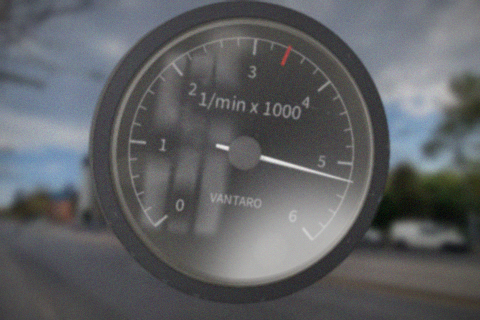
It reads 5200,rpm
